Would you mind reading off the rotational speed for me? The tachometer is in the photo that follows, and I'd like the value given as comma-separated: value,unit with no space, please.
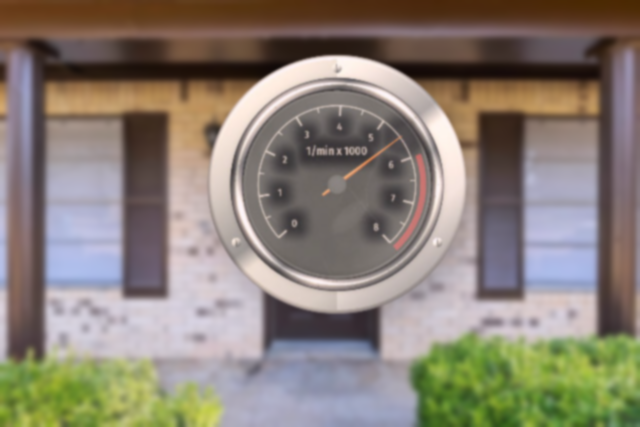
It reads 5500,rpm
